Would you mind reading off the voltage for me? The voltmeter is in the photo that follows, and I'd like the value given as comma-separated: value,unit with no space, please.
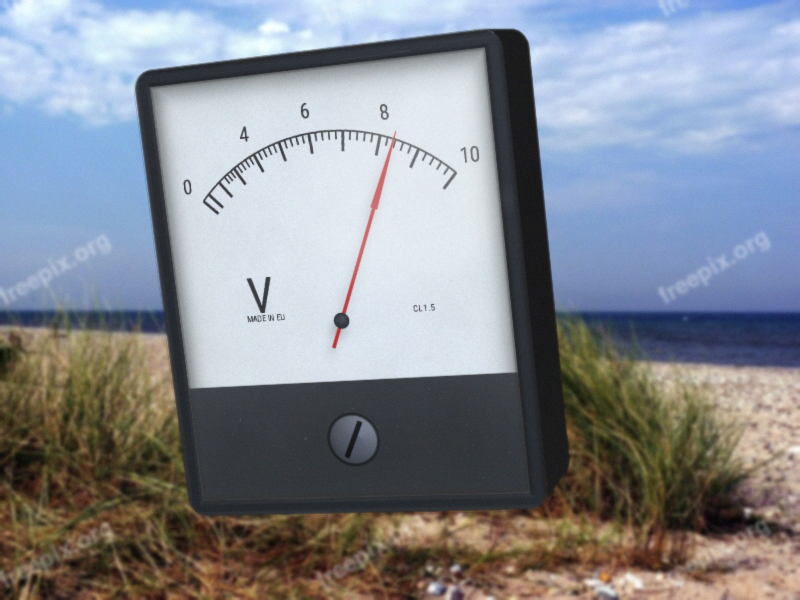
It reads 8.4,V
